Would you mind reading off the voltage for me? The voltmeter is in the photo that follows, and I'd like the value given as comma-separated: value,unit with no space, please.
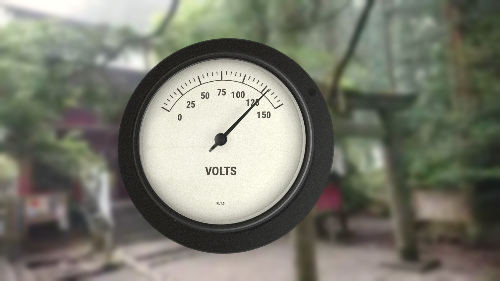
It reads 130,V
